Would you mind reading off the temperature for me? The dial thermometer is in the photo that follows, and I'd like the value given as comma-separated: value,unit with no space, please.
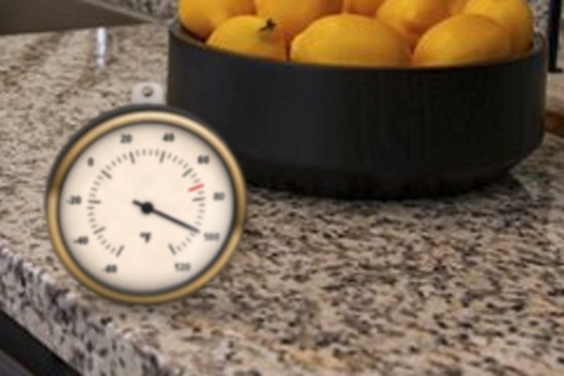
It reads 100,°F
